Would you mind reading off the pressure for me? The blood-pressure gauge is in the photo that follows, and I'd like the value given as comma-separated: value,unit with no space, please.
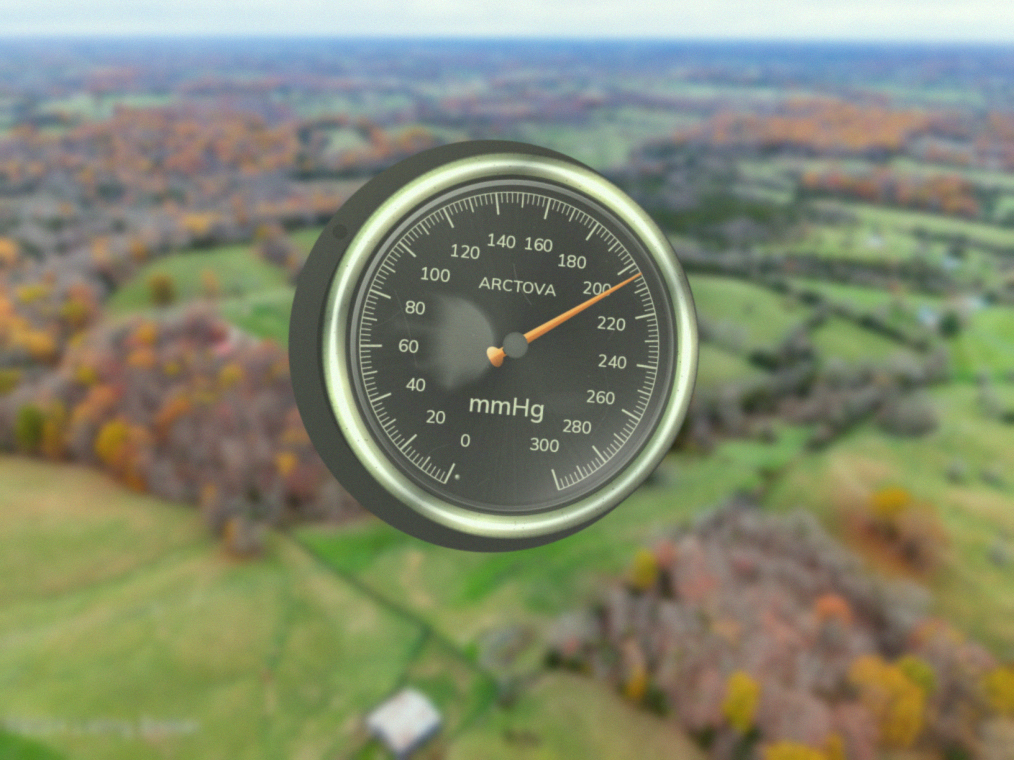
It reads 204,mmHg
